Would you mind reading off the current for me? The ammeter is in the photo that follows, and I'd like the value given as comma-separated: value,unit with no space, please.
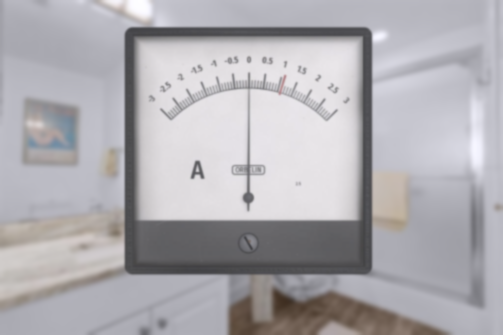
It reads 0,A
